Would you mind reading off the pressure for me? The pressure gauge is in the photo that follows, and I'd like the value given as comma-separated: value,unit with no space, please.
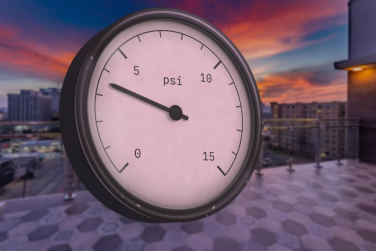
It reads 3.5,psi
